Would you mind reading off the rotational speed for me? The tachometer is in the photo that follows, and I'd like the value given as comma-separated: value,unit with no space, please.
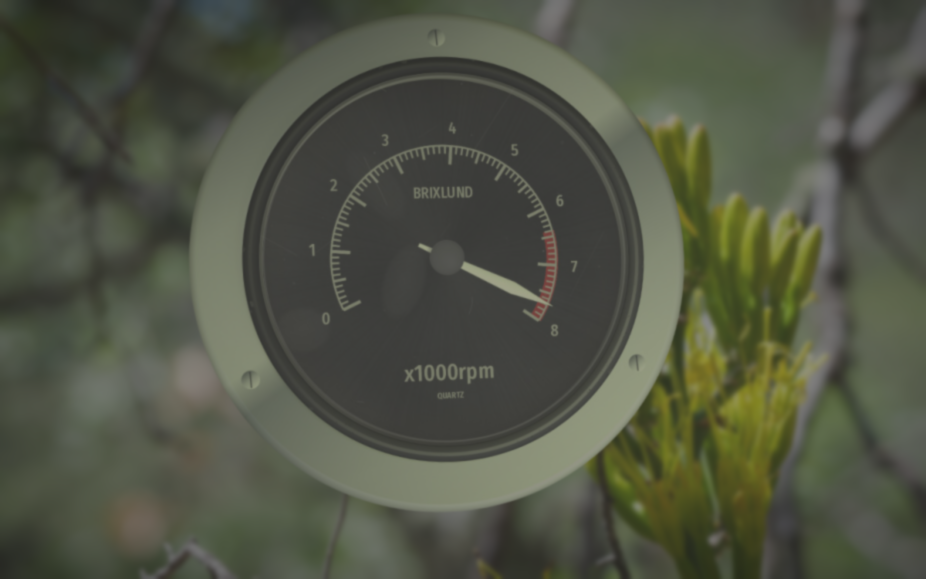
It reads 7700,rpm
